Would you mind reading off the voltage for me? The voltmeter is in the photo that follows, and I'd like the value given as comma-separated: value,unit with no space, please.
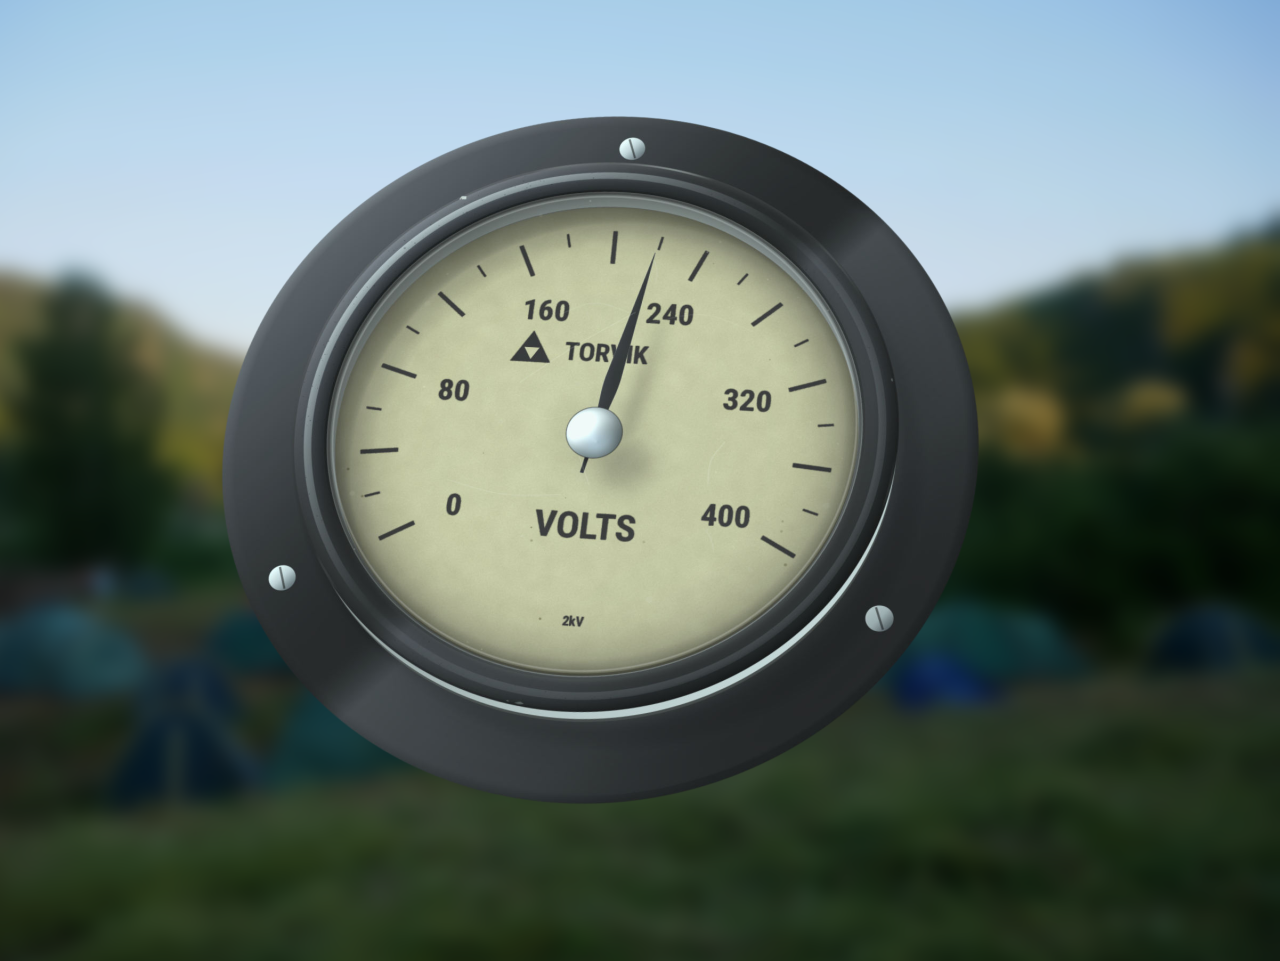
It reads 220,V
